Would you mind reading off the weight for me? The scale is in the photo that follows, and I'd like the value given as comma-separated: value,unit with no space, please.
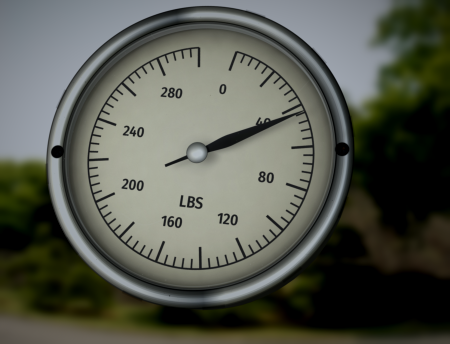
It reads 44,lb
